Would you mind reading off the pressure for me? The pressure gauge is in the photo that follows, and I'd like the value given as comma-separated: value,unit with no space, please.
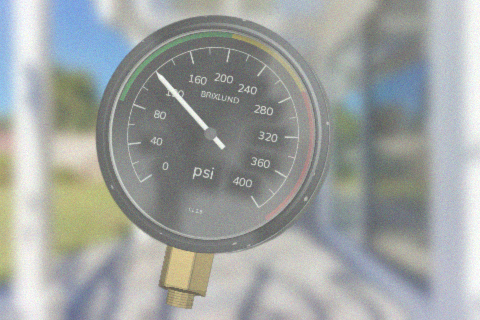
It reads 120,psi
